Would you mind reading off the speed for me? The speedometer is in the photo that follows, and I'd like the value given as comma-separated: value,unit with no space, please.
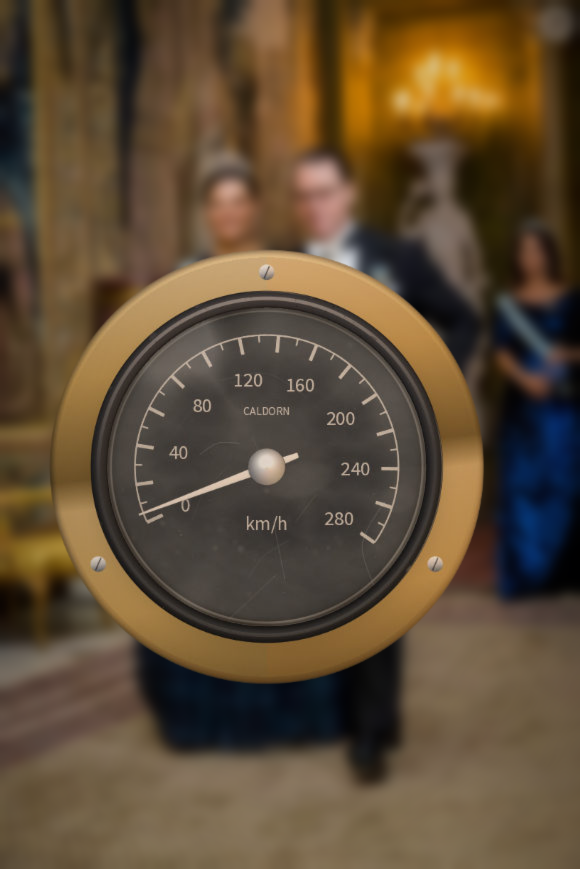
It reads 5,km/h
